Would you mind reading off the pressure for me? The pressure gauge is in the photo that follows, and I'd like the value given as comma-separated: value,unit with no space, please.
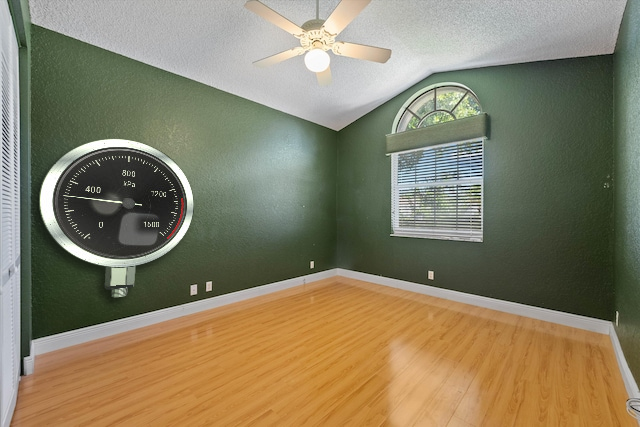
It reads 300,kPa
